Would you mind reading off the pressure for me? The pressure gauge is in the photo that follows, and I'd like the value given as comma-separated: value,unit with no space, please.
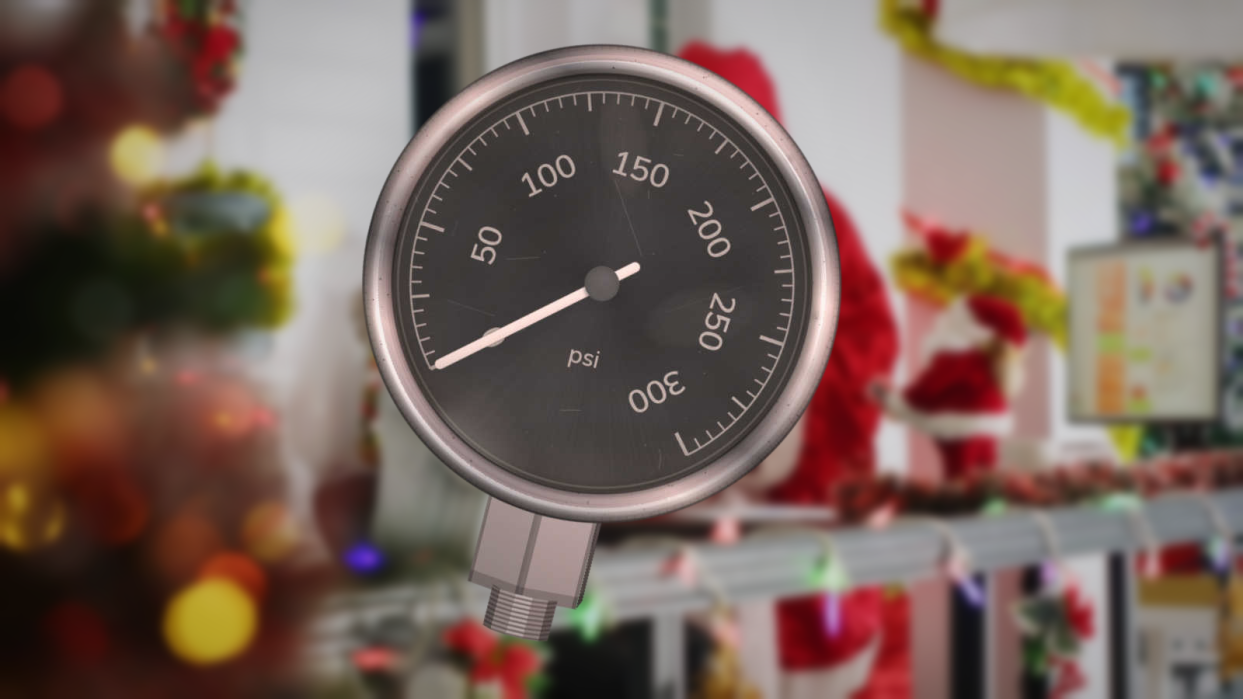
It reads 0,psi
